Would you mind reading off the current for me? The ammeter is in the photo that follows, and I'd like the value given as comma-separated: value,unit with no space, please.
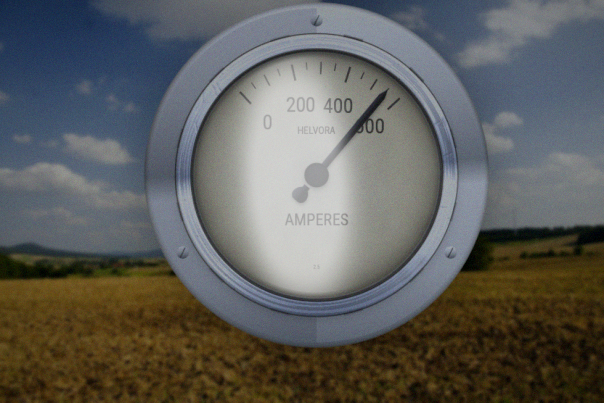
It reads 550,A
